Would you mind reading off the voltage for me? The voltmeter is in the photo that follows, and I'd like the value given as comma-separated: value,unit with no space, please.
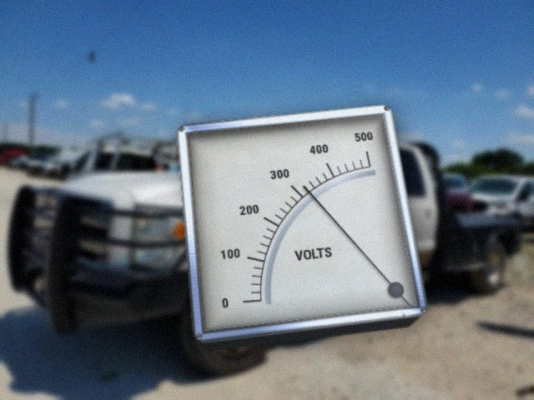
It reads 320,V
